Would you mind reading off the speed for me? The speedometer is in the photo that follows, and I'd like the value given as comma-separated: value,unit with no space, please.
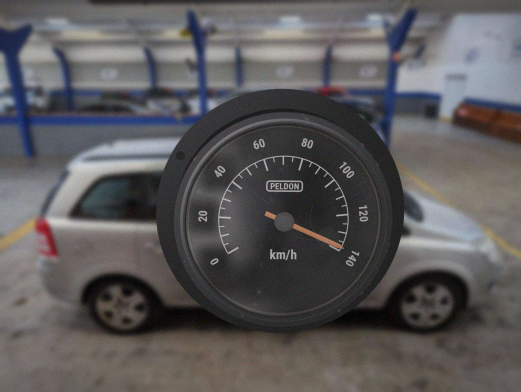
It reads 137.5,km/h
